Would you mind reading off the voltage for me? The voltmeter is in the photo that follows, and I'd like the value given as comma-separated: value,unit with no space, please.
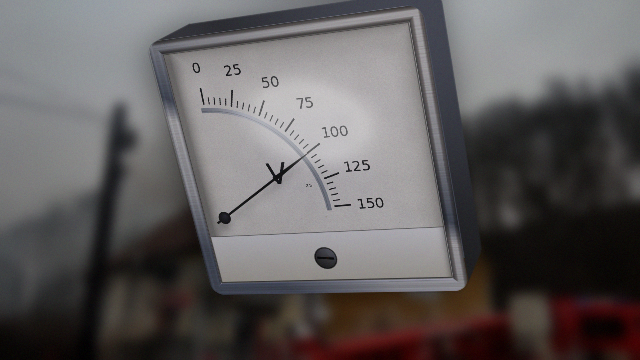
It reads 100,V
